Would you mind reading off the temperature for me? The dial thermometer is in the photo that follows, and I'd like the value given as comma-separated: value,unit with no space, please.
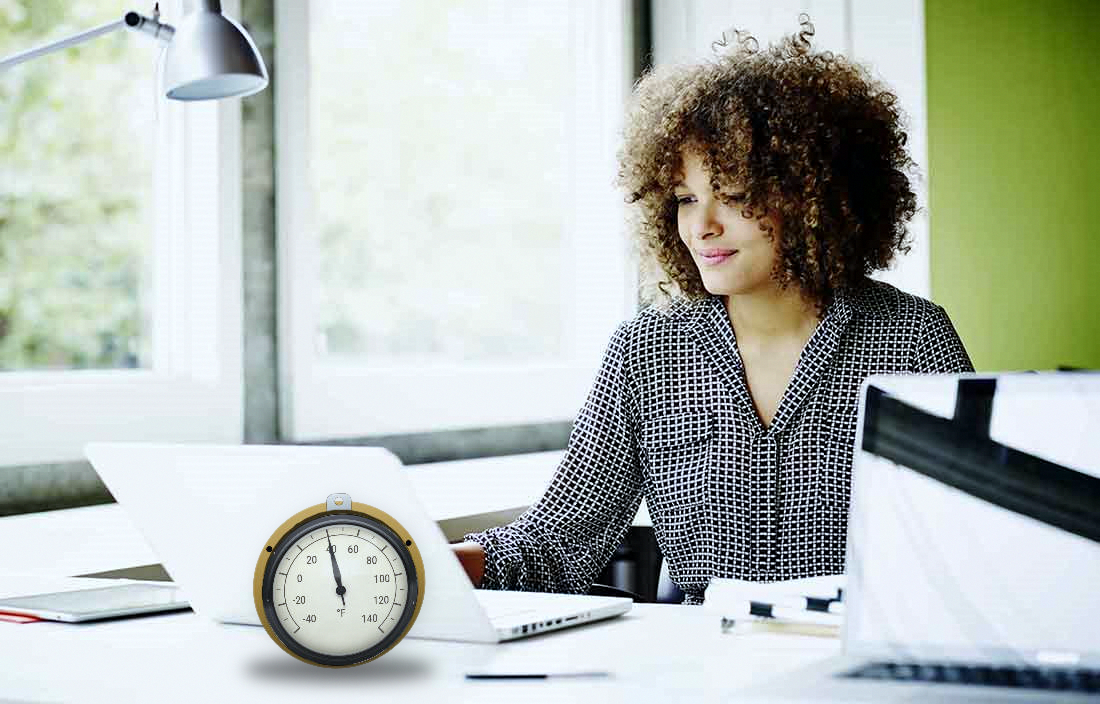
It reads 40,°F
